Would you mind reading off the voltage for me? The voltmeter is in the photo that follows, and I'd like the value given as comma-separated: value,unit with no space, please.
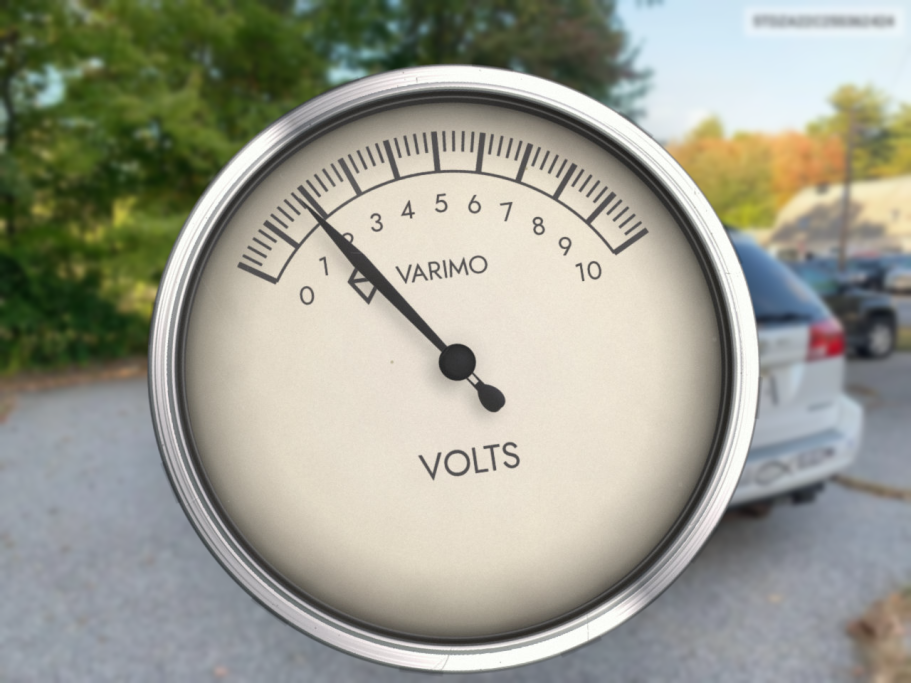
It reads 1.8,V
